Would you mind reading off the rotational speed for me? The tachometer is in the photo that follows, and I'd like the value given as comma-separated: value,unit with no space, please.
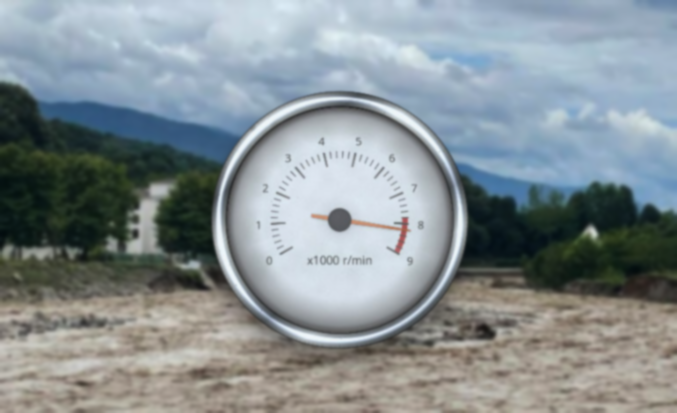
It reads 8200,rpm
